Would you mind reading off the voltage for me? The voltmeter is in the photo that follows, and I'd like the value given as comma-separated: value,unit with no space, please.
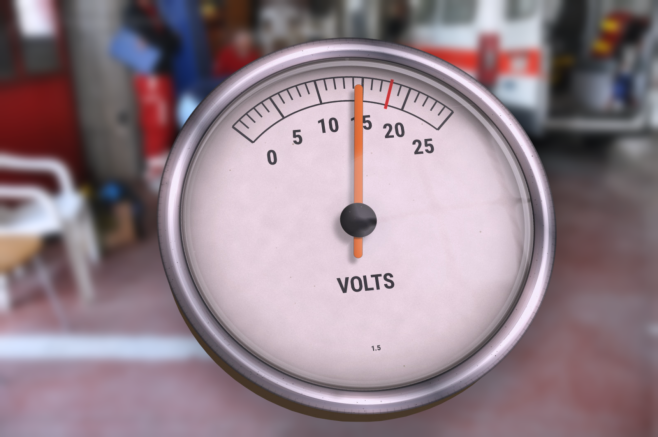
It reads 14.5,V
